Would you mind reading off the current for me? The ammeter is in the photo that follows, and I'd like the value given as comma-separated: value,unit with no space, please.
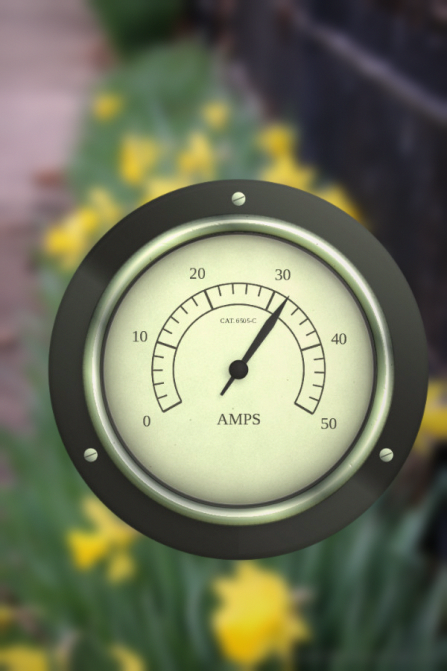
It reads 32,A
